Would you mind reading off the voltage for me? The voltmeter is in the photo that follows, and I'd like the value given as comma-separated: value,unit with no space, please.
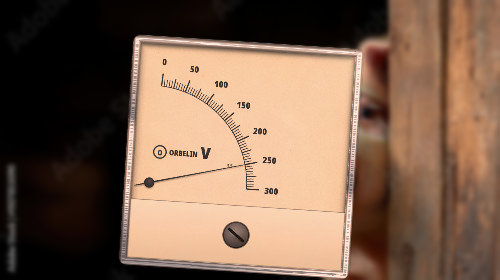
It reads 250,V
